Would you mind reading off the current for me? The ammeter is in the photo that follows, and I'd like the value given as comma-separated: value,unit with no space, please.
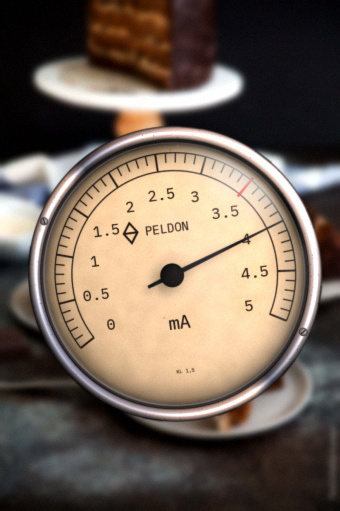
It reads 4,mA
